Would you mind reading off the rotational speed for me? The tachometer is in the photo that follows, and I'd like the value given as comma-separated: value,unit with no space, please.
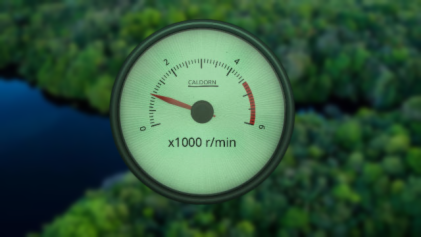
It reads 1000,rpm
